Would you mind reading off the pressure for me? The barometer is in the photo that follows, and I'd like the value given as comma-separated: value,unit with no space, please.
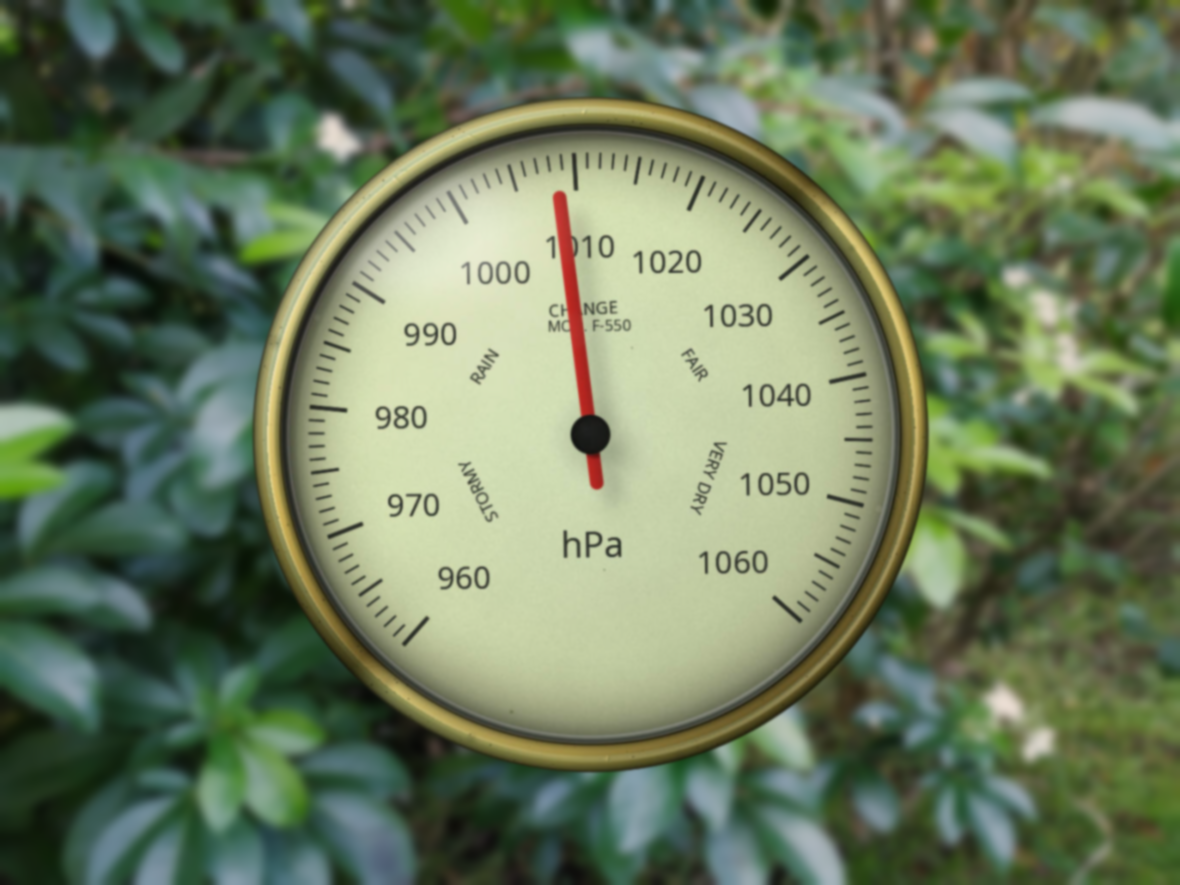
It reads 1008.5,hPa
